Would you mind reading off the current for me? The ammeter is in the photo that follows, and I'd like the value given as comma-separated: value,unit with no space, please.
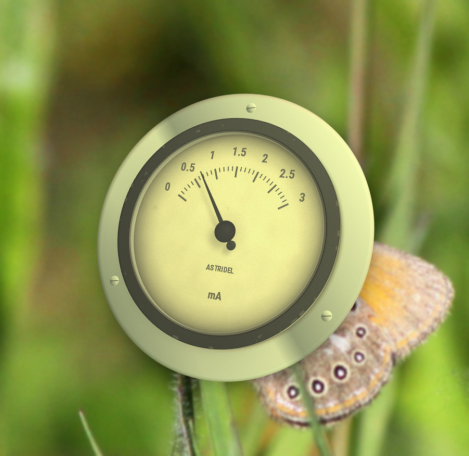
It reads 0.7,mA
